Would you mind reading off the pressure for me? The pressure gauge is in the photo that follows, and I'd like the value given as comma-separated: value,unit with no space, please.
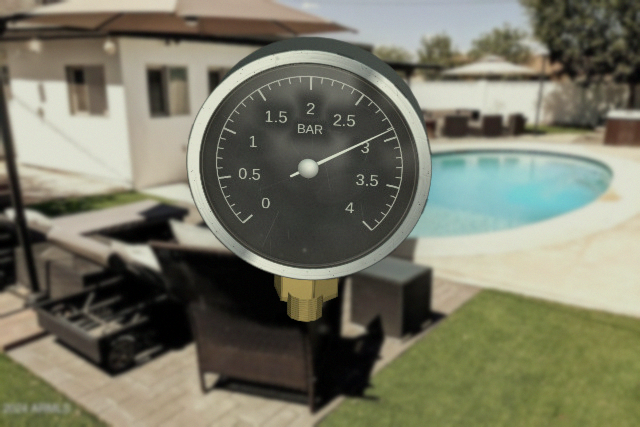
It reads 2.9,bar
